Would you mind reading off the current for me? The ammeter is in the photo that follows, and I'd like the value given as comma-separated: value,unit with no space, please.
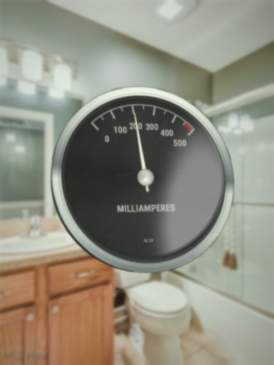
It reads 200,mA
